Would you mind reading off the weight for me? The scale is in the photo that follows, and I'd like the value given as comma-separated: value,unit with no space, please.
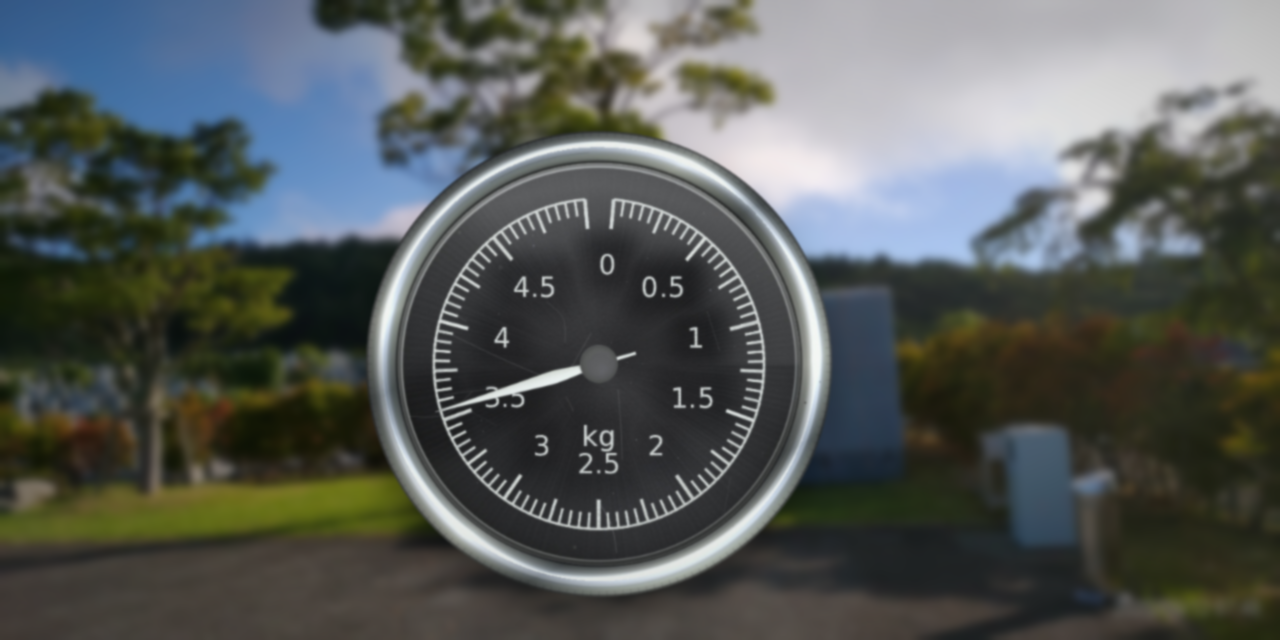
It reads 3.55,kg
